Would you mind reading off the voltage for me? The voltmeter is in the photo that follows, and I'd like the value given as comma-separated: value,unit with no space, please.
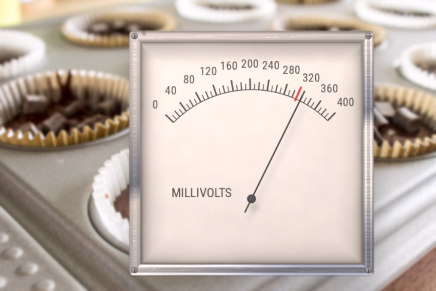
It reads 320,mV
